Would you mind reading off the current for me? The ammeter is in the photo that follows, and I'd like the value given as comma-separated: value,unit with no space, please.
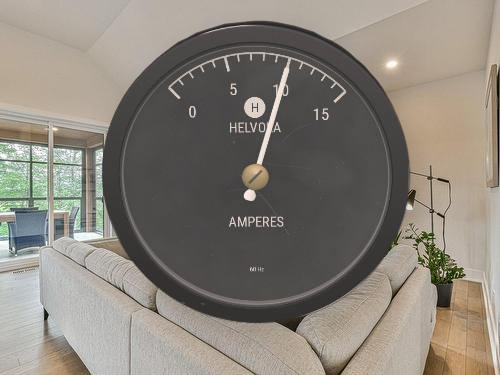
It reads 10,A
